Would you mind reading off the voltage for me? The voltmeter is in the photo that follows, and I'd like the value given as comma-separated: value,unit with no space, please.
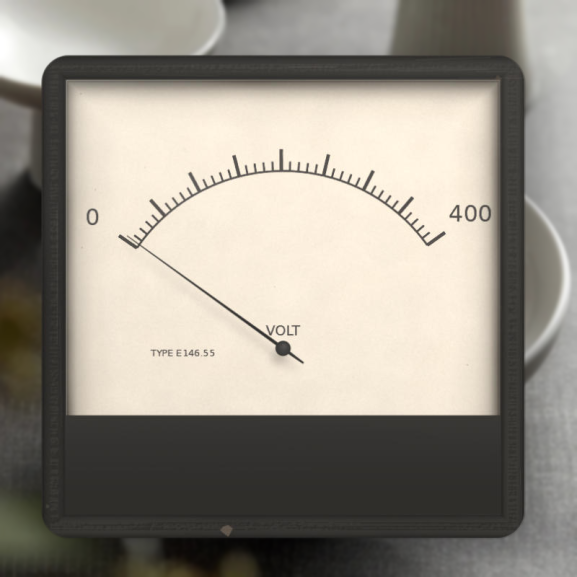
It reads 5,V
